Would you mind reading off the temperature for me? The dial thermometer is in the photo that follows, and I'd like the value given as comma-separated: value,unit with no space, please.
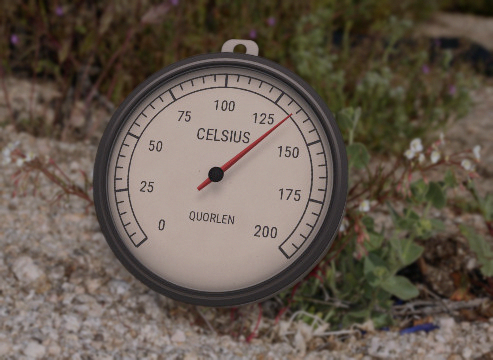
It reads 135,°C
